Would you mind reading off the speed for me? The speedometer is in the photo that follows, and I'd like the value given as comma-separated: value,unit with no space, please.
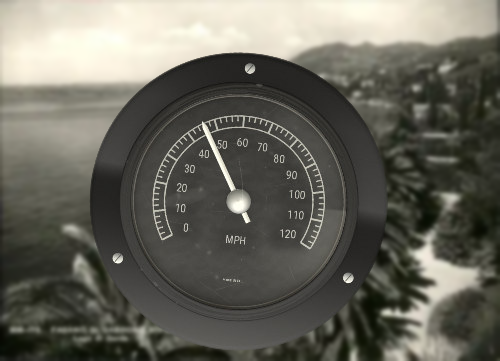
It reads 46,mph
